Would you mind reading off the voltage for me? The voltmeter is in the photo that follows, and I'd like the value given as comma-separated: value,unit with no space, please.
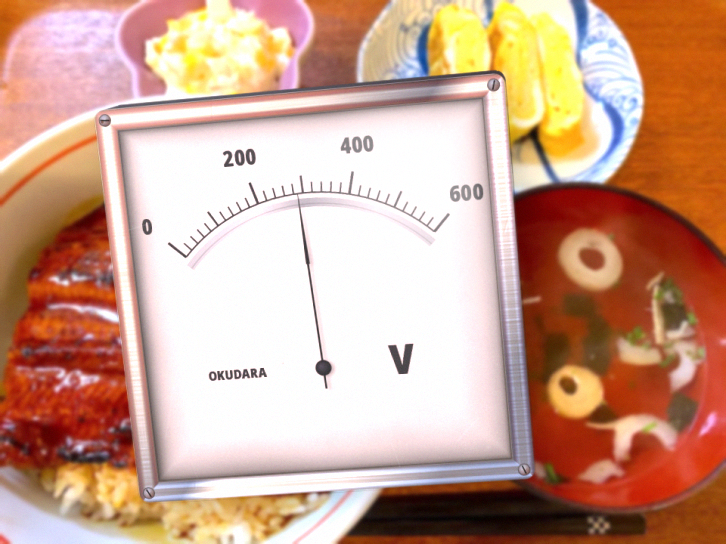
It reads 290,V
